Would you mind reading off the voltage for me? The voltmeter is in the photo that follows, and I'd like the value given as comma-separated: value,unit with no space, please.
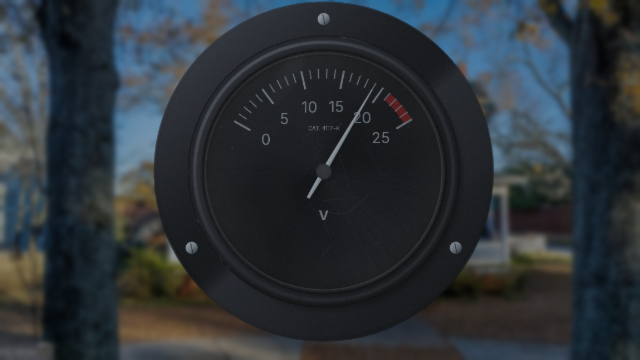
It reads 19,V
